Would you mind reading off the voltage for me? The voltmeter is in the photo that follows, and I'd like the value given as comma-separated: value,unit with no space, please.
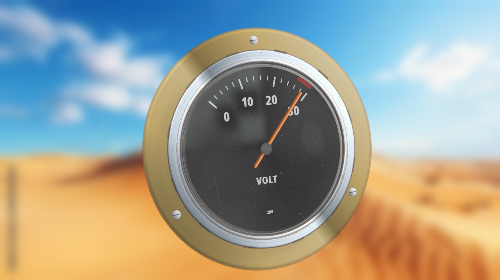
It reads 28,V
